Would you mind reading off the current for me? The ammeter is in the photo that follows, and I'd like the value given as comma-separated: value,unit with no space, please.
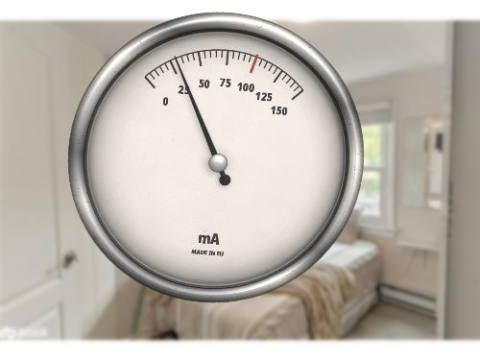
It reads 30,mA
